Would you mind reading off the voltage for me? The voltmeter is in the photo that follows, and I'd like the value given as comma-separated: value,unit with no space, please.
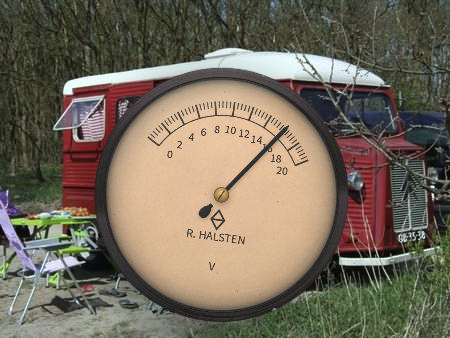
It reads 16,V
